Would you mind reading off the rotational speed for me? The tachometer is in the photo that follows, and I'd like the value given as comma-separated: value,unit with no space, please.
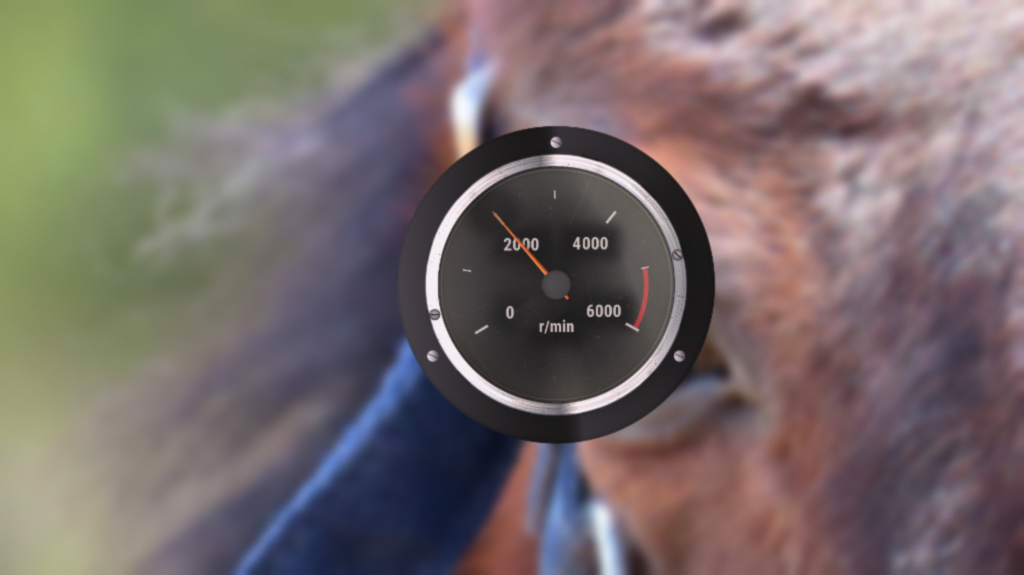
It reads 2000,rpm
